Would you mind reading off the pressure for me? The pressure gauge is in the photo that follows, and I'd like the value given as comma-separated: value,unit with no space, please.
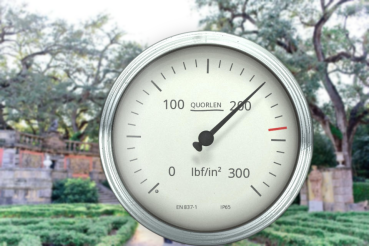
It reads 200,psi
